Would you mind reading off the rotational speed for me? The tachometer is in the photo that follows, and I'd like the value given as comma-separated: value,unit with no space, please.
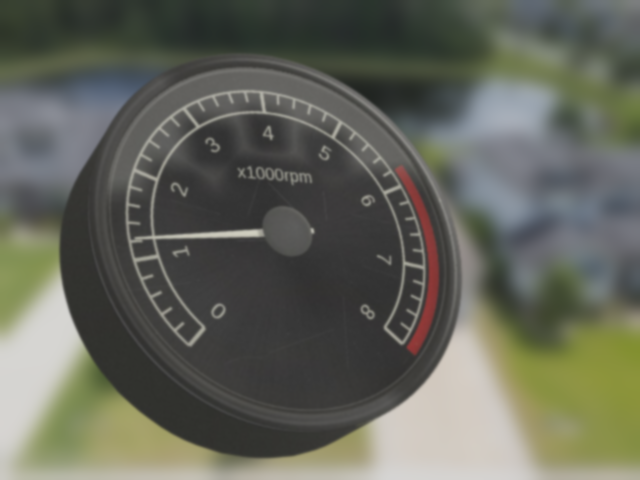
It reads 1200,rpm
